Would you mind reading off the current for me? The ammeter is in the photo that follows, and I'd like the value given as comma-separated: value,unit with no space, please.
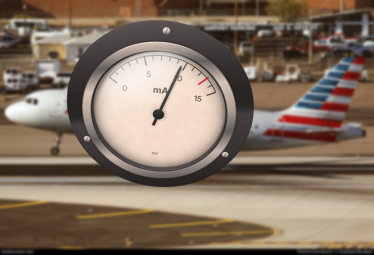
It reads 9.5,mA
